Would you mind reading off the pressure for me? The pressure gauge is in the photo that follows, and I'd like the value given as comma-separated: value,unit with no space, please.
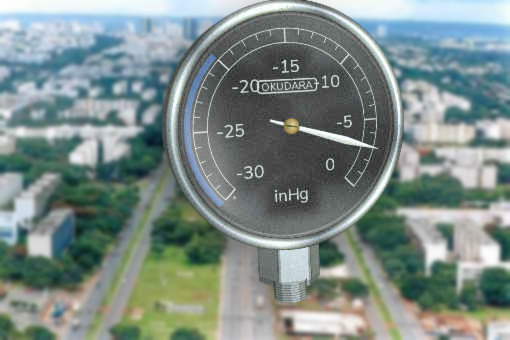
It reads -3,inHg
